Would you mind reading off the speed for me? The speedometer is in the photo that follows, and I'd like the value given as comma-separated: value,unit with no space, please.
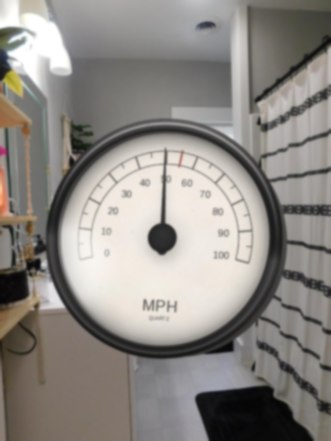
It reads 50,mph
